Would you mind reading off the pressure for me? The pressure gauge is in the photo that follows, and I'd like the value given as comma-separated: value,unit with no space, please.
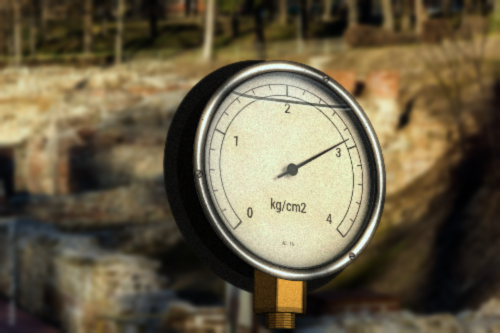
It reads 2.9,kg/cm²
